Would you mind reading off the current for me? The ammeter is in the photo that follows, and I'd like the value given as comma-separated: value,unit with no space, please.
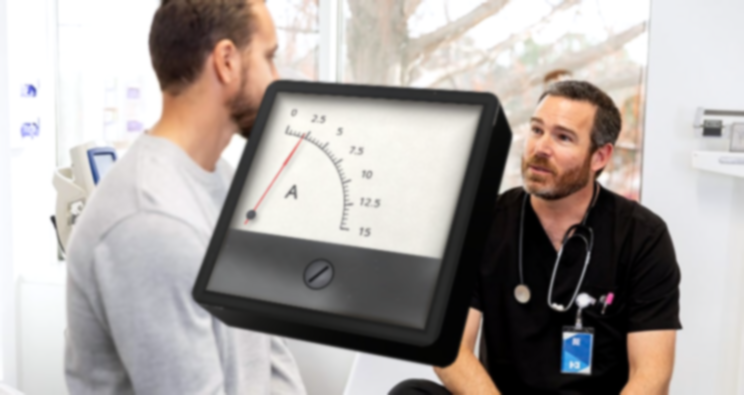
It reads 2.5,A
